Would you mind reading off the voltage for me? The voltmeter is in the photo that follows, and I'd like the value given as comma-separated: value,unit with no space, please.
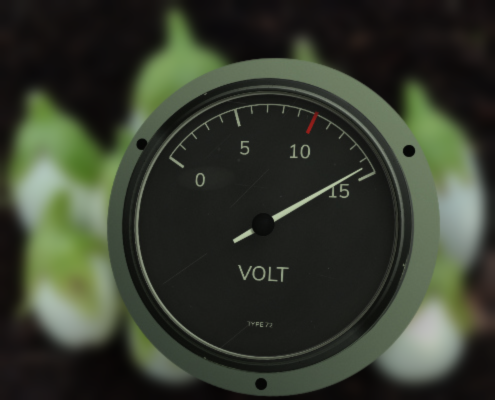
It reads 14.5,V
